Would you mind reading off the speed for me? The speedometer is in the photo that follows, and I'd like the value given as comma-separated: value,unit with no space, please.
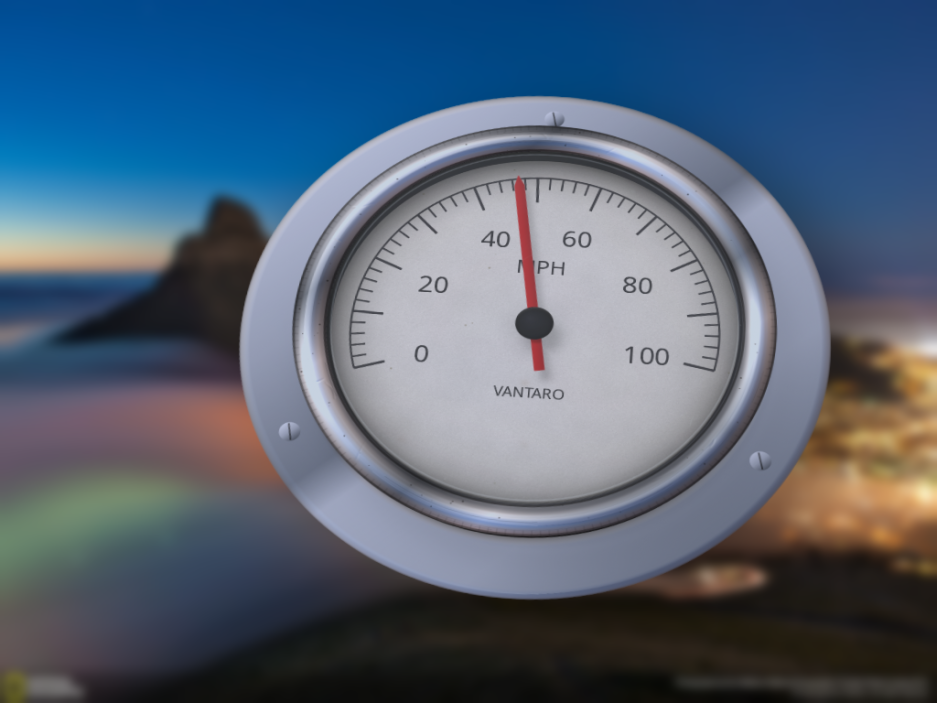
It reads 47,mph
